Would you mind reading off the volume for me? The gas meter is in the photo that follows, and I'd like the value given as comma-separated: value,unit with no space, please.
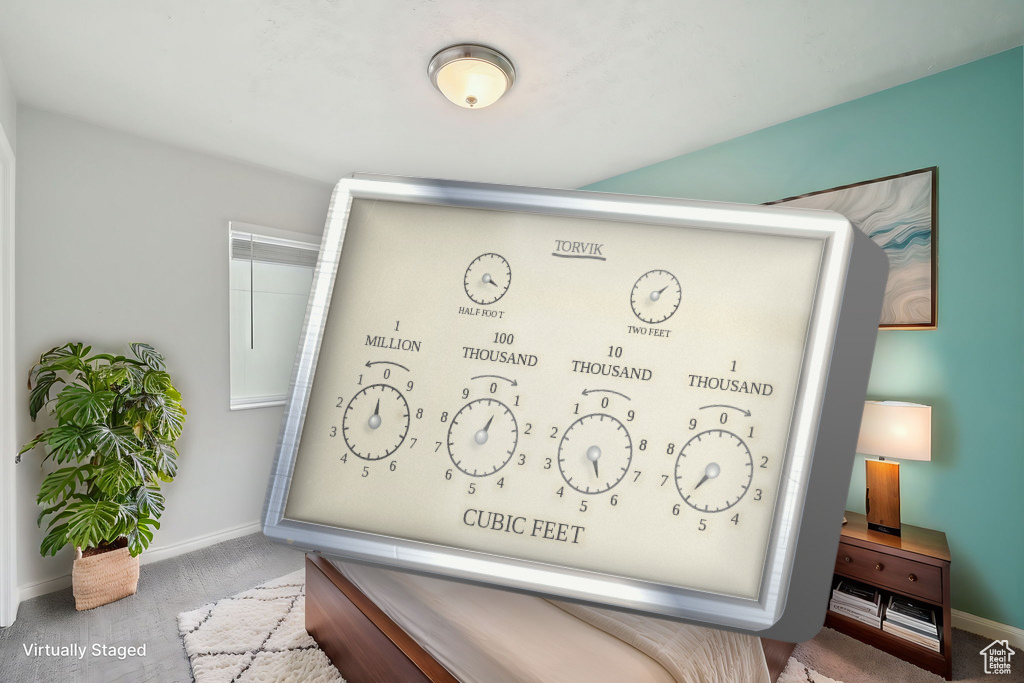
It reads 5600,ft³
